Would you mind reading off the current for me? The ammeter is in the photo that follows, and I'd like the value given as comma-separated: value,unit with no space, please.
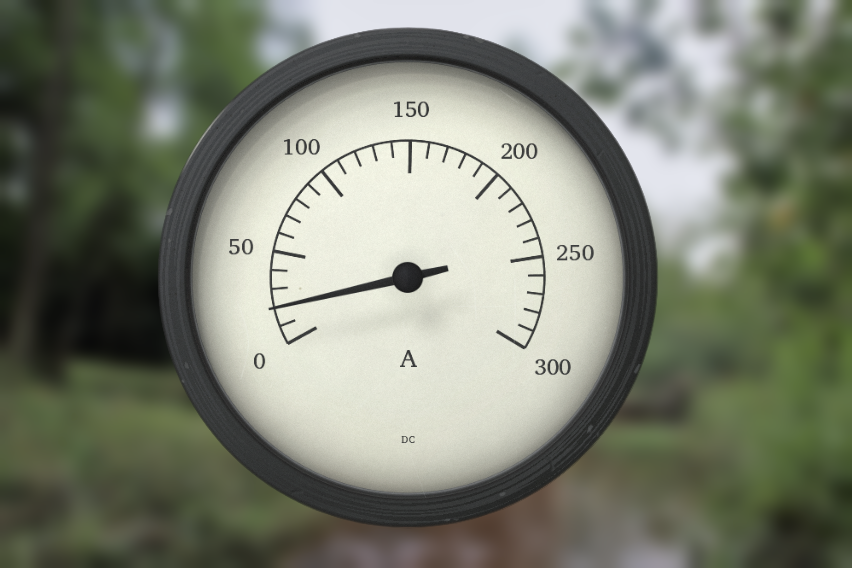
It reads 20,A
